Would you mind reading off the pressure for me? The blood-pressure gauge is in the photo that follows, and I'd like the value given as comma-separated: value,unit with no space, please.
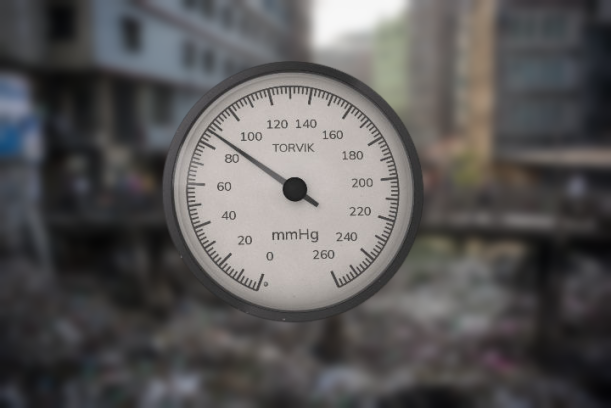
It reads 86,mmHg
